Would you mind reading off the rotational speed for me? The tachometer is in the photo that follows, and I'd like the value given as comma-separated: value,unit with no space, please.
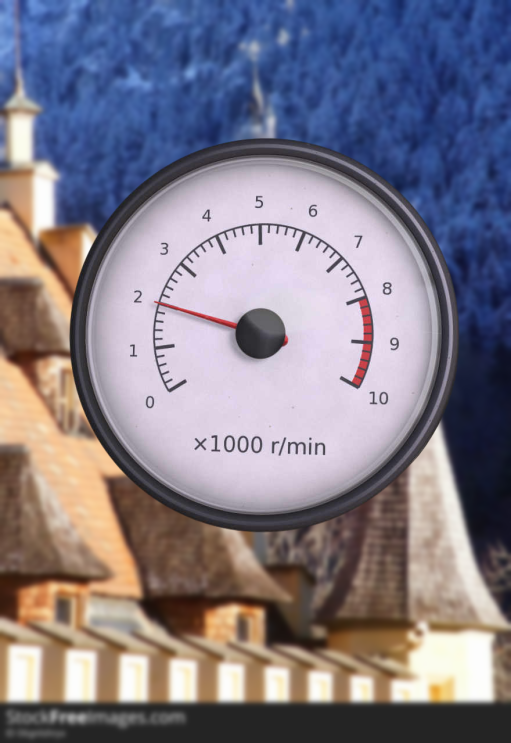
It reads 2000,rpm
